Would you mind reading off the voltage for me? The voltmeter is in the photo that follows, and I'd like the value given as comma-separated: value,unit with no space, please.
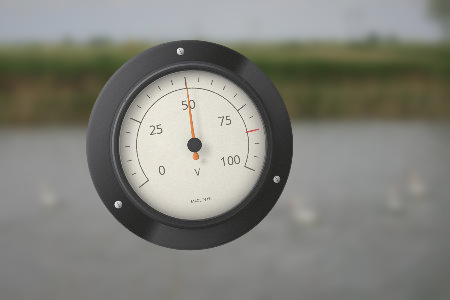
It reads 50,V
